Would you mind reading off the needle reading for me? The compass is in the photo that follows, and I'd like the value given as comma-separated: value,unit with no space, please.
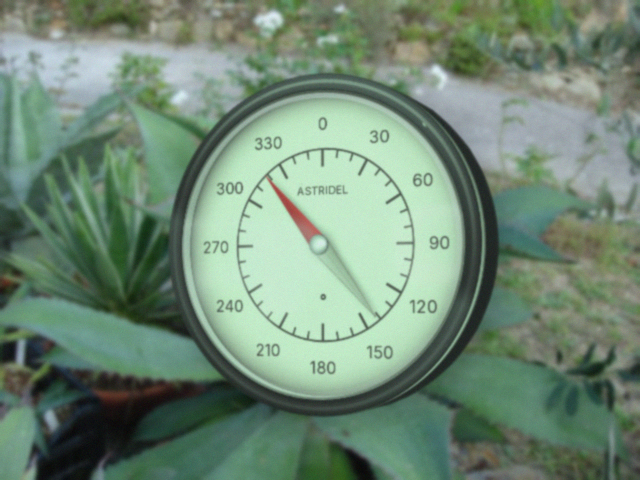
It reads 320,°
